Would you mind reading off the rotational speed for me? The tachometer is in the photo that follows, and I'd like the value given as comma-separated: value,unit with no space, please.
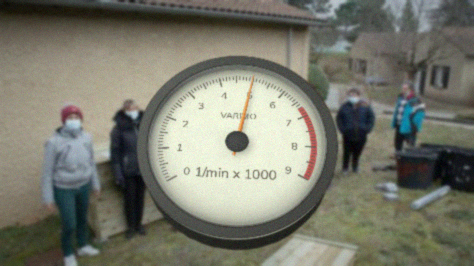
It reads 5000,rpm
